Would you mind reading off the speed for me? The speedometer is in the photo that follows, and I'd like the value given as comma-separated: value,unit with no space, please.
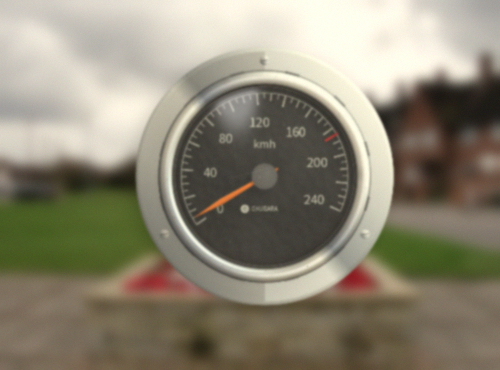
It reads 5,km/h
